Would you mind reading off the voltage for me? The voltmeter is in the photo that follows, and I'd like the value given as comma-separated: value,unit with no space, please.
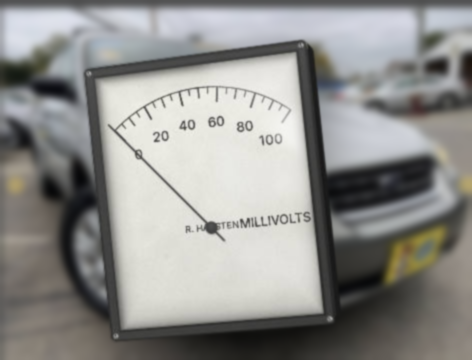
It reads 0,mV
